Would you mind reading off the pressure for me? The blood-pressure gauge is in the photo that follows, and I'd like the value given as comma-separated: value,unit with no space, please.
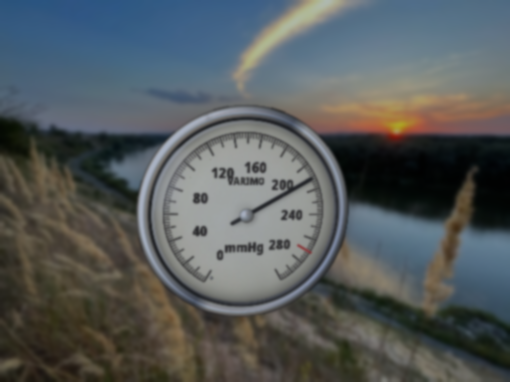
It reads 210,mmHg
